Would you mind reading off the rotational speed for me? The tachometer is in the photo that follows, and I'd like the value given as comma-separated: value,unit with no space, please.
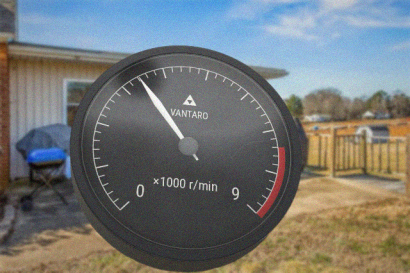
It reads 3400,rpm
